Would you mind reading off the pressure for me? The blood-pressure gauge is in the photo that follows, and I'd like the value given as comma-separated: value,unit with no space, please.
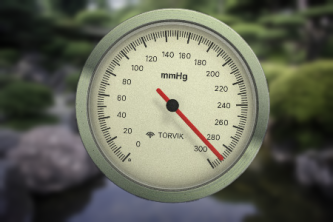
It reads 290,mmHg
